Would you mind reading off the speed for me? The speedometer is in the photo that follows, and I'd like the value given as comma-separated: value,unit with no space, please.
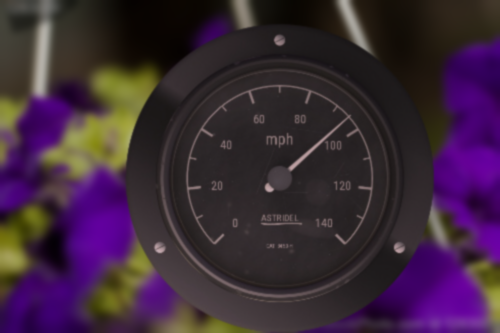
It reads 95,mph
